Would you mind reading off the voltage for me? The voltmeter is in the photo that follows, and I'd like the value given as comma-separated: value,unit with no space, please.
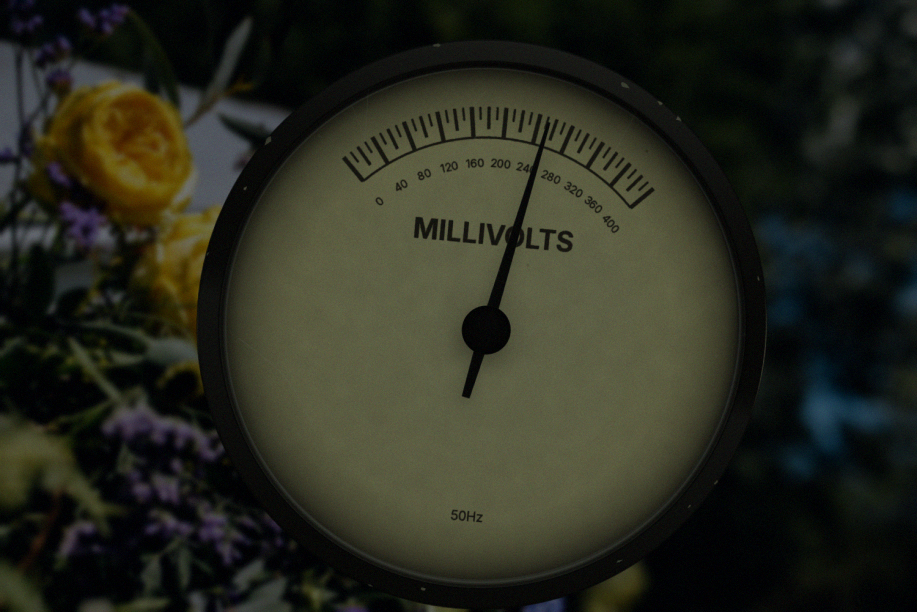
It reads 250,mV
